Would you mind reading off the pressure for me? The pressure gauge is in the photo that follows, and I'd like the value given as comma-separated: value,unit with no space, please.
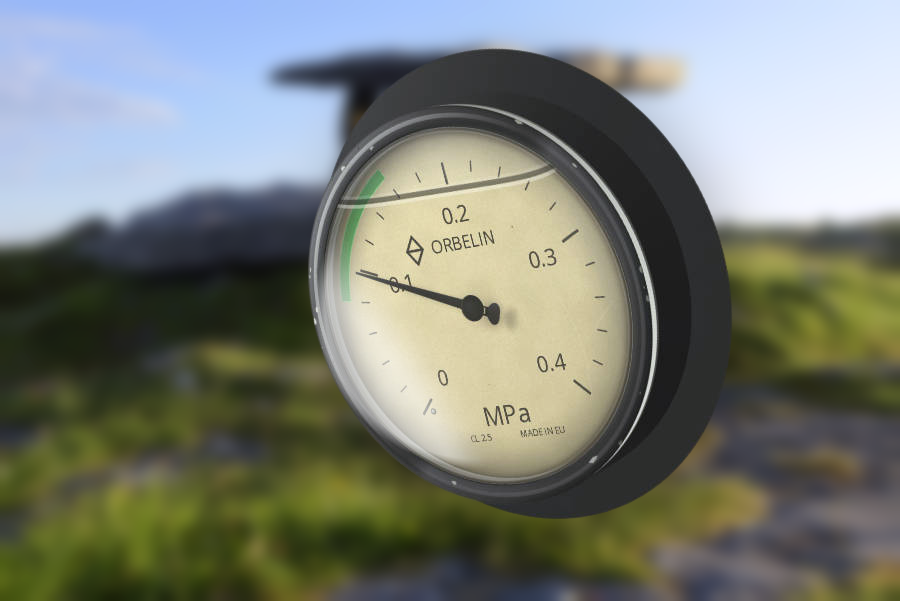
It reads 0.1,MPa
